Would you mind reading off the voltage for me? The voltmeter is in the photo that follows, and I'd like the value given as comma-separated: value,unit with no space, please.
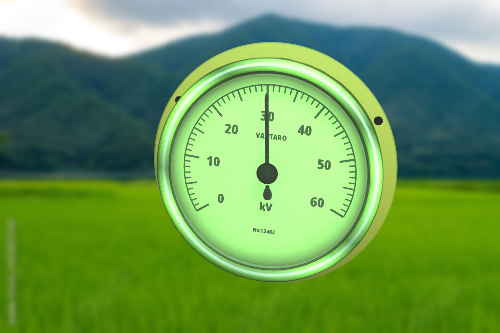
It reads 30,kV
